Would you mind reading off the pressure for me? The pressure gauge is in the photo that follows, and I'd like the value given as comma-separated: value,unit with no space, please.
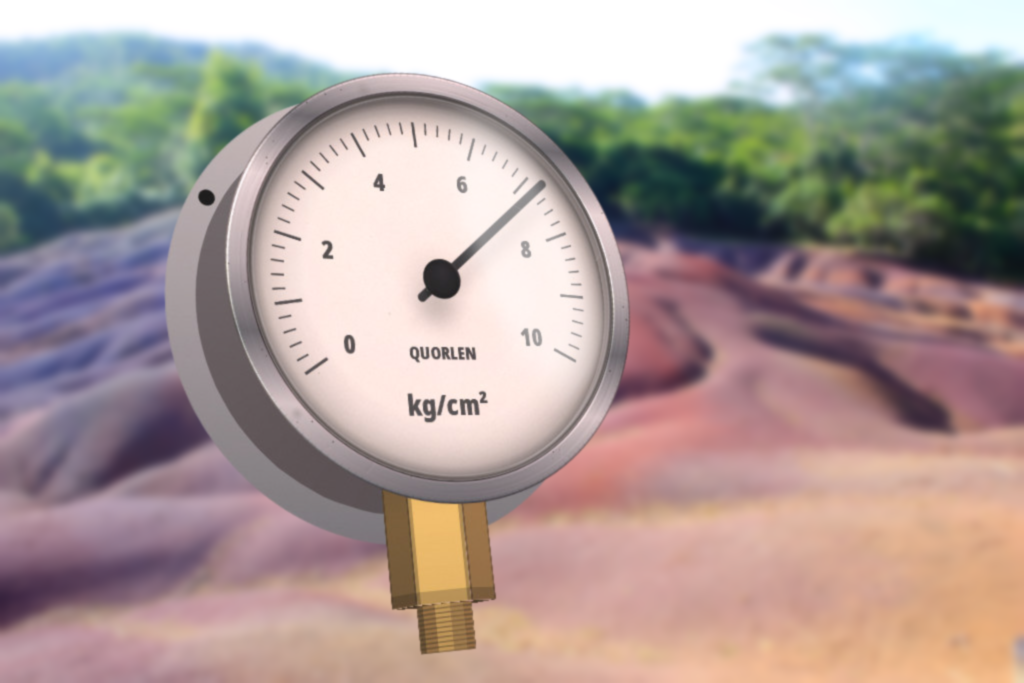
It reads 7.2,kg/cm²
